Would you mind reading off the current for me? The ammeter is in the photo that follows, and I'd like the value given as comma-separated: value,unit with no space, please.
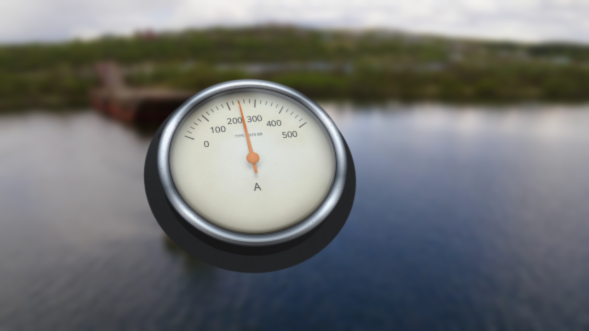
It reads 240,A
